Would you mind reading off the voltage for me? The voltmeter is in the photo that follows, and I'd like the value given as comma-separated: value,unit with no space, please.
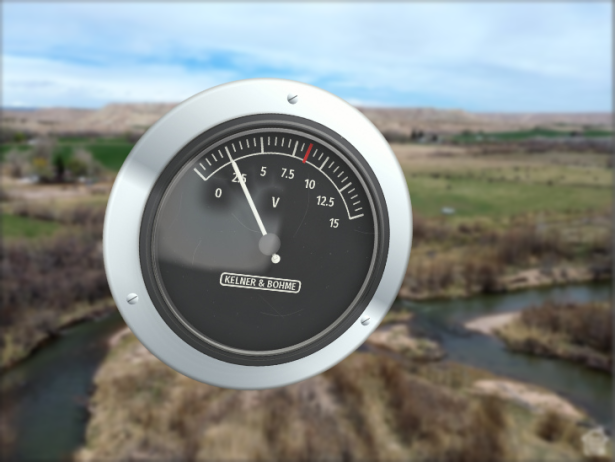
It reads 2.5,V
